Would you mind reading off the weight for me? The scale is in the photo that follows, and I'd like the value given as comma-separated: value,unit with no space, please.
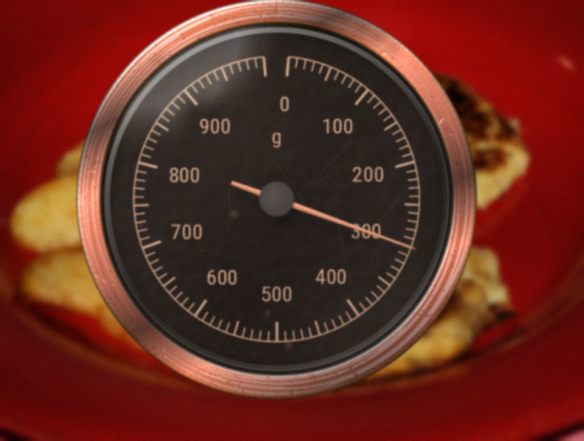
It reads 300,g
